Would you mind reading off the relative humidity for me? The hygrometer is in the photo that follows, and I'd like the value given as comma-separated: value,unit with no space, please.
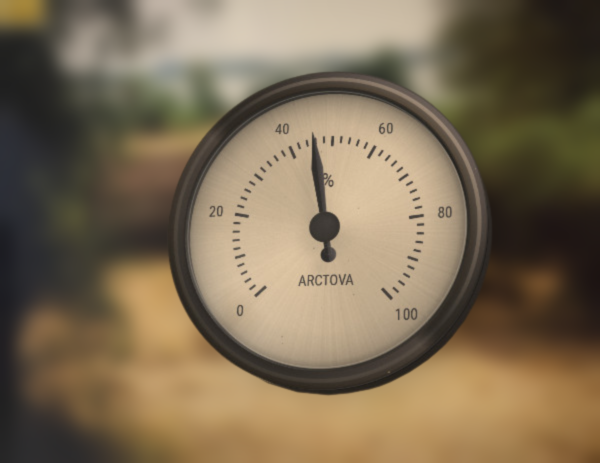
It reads 46,%
